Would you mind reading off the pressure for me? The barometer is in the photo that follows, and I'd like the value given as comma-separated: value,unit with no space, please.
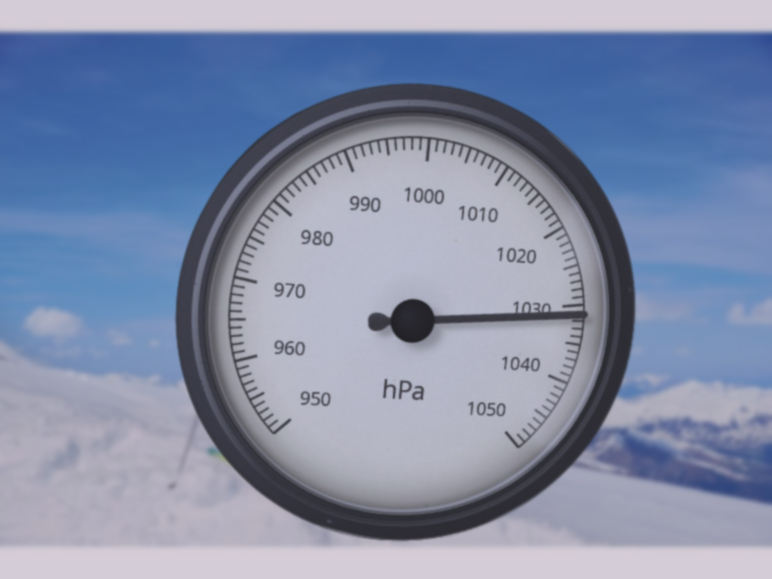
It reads 1031,hPa
